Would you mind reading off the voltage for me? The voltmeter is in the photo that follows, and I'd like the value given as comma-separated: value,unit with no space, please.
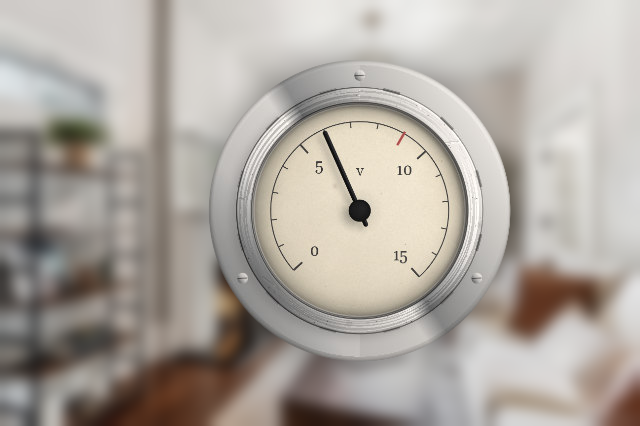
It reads 6,V
